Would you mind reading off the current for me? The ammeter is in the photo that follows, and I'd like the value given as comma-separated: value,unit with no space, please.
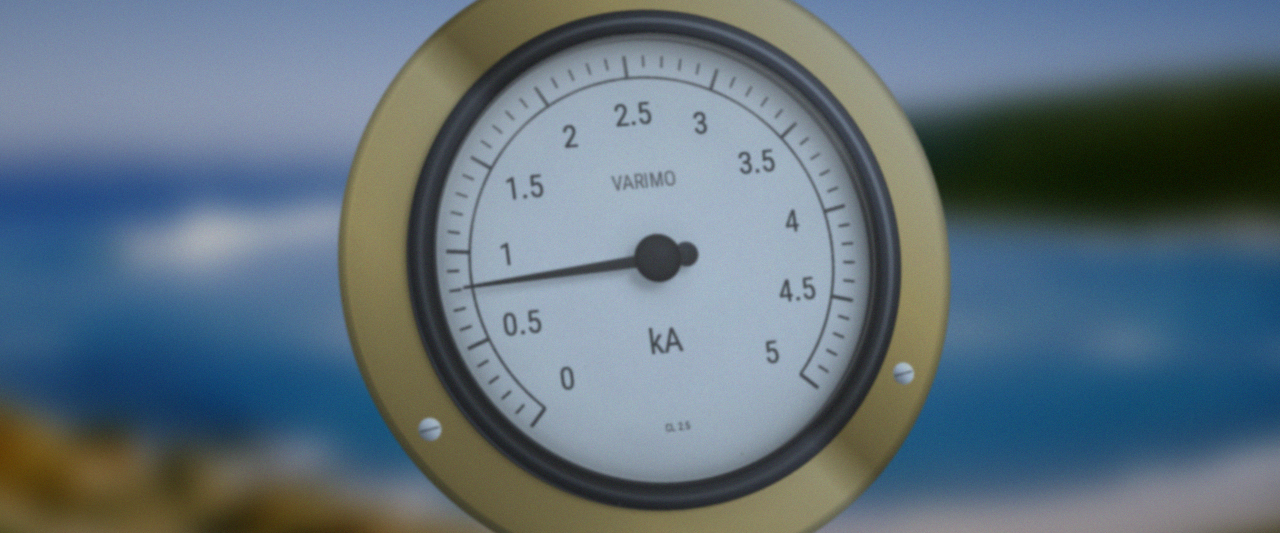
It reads 0.8,kA
